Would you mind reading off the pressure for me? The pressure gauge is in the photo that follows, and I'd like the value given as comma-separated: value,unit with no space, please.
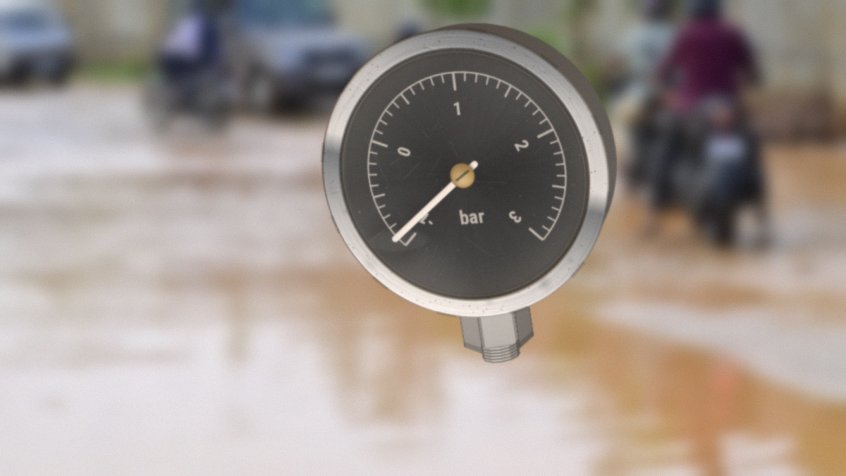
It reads -0.9,bar
